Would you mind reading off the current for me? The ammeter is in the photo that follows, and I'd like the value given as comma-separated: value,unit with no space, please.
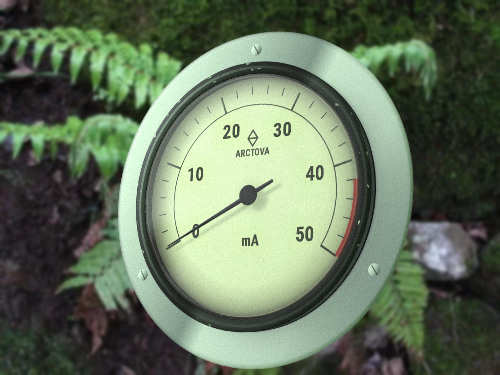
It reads 0,mA
